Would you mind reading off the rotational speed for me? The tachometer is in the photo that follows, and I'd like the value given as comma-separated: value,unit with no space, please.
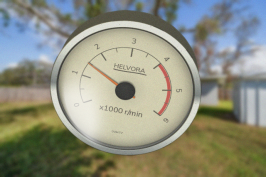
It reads 1500,rpm
